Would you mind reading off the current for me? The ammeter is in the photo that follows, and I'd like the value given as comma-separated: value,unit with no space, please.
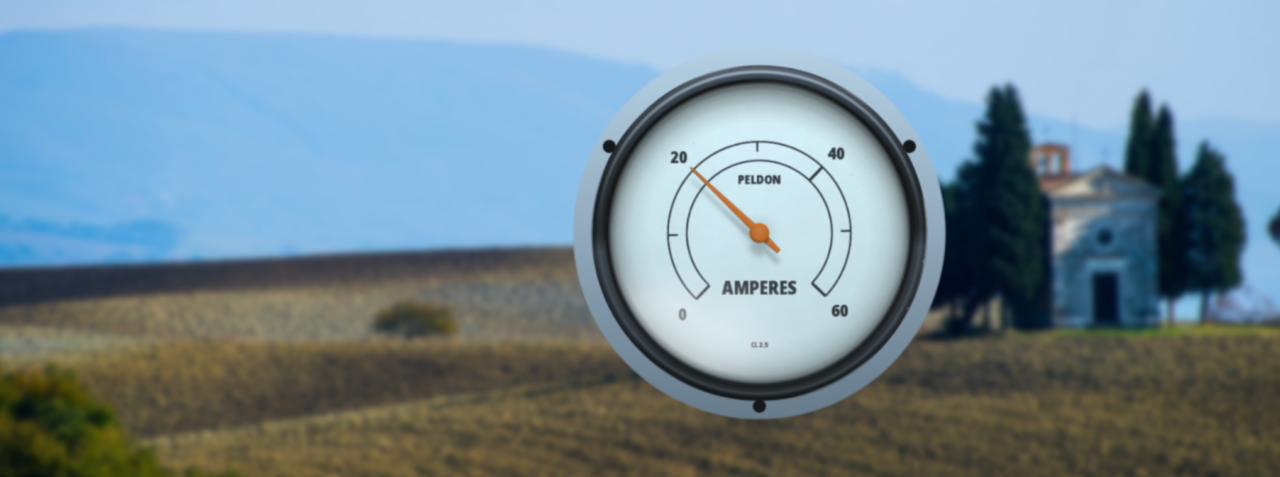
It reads 20,A
